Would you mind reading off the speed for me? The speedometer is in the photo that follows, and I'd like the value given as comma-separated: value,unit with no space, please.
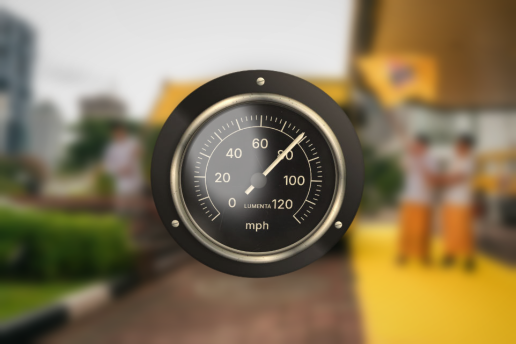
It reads 78,mph
